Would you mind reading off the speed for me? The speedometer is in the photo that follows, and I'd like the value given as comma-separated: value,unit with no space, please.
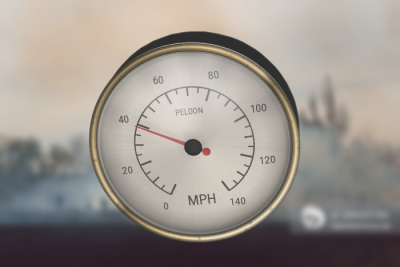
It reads 40,mph
